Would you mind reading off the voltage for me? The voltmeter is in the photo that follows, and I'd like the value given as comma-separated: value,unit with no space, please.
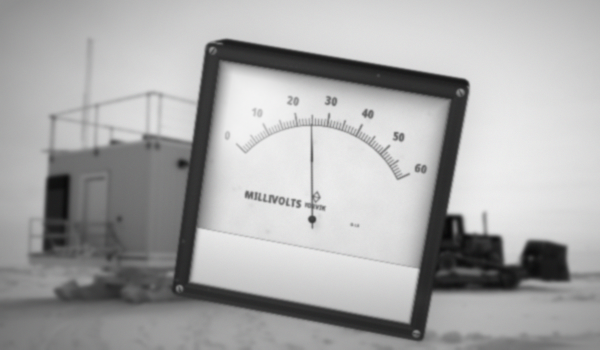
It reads 25,mV
